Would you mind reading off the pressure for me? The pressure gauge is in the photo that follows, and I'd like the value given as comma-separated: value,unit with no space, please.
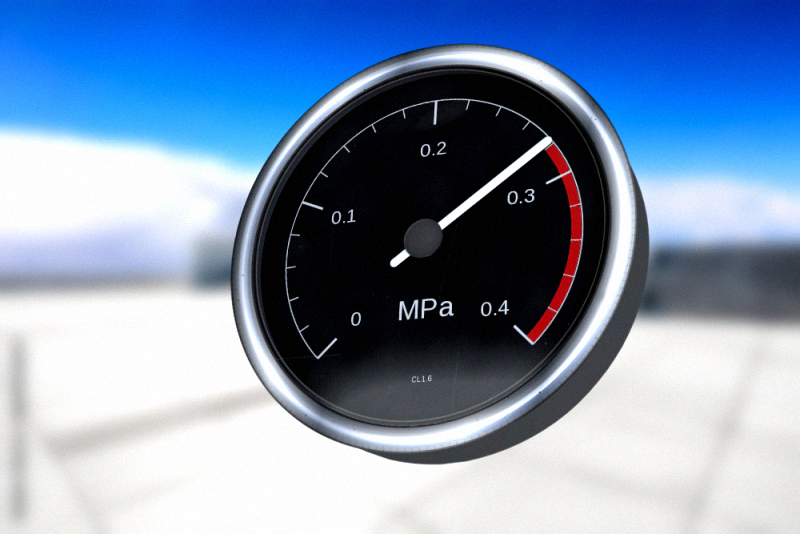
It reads 0.28,MPa
